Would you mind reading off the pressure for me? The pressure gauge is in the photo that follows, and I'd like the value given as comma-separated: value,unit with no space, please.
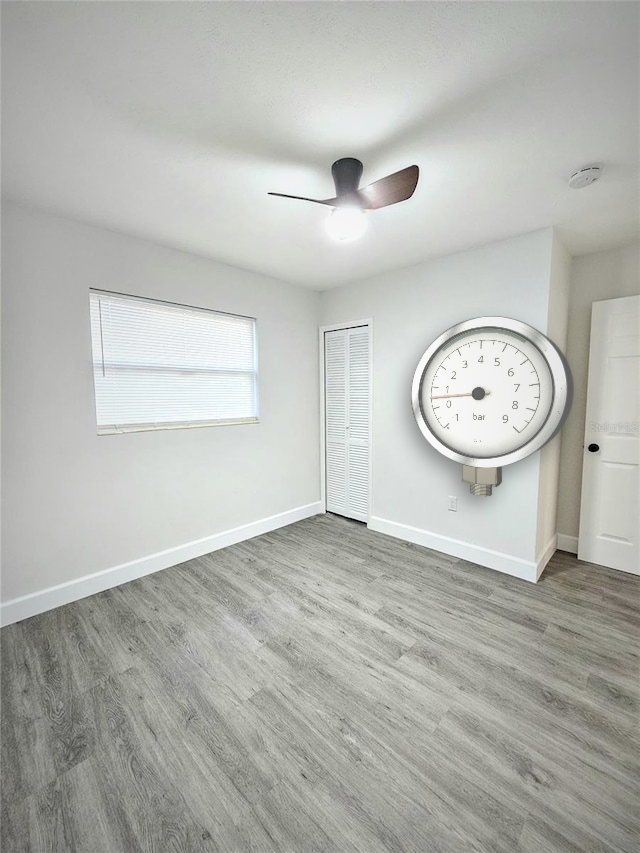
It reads 0.5,bar
